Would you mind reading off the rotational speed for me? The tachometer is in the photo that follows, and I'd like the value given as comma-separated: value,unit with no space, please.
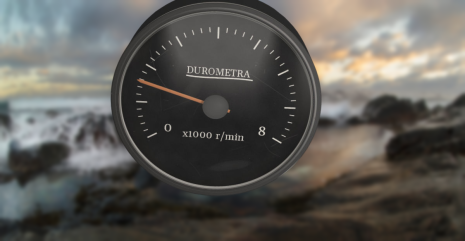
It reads 1600,rpm
